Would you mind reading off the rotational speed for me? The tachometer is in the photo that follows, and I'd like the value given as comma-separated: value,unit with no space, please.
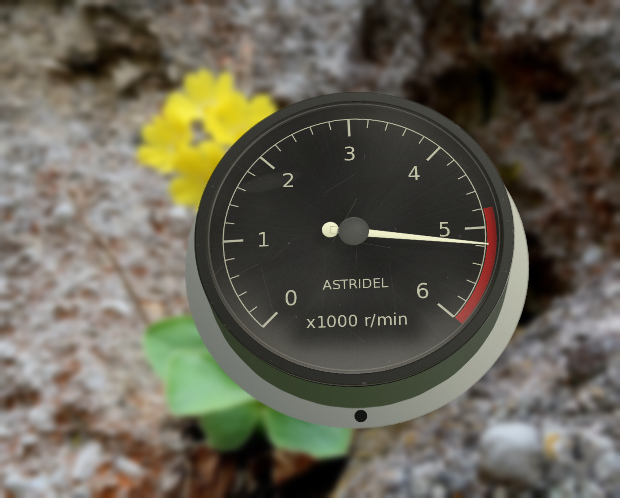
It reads 5200,rpm
